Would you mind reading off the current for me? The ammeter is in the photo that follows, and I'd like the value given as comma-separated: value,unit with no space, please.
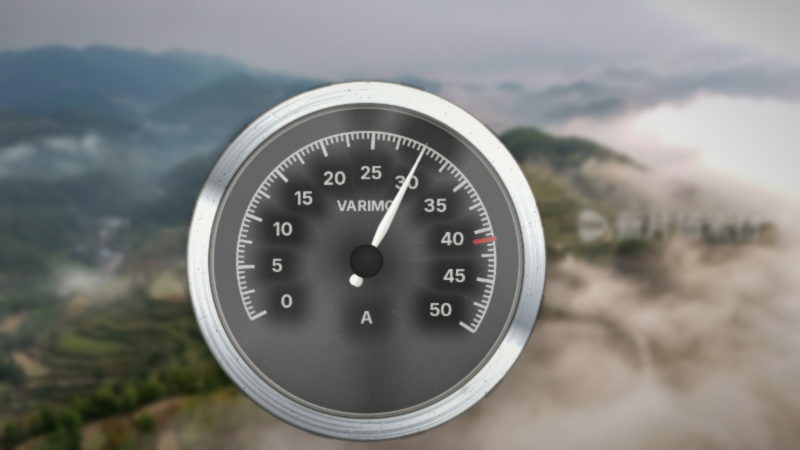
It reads 30,A
